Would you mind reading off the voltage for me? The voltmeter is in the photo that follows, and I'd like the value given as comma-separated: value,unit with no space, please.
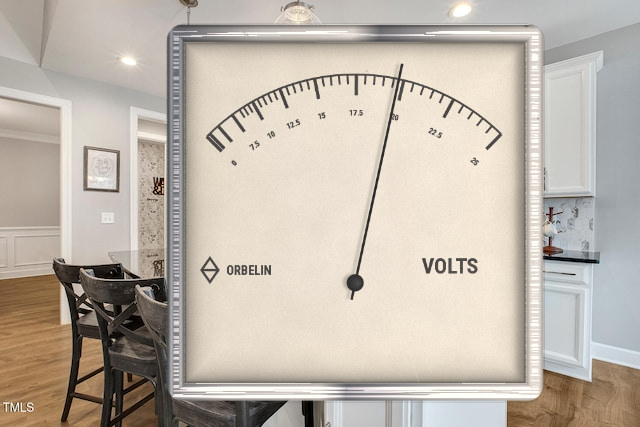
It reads 19.75,V
